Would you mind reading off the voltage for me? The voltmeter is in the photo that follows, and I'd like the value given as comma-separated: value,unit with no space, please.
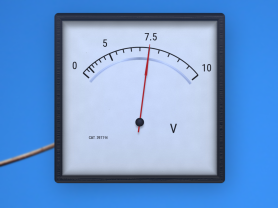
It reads 7.5,V
